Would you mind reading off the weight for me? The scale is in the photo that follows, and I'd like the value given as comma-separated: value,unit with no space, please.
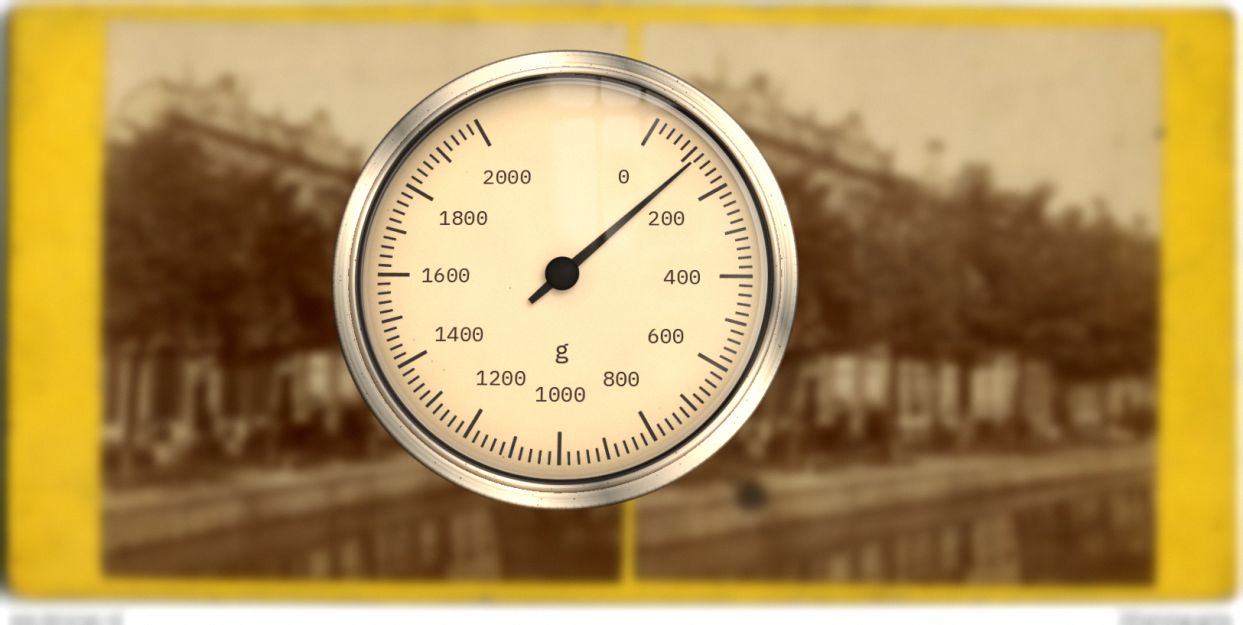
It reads 120,g
